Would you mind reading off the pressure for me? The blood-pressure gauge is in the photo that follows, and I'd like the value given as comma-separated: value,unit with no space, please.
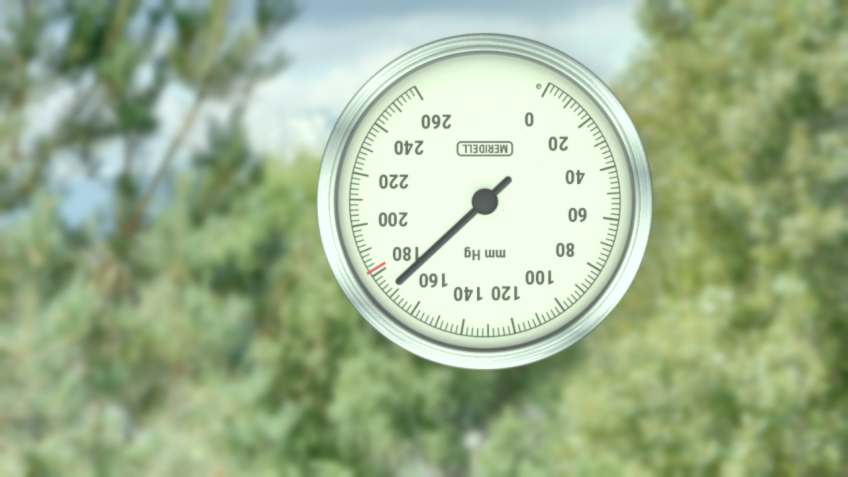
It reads 172,mmHg
